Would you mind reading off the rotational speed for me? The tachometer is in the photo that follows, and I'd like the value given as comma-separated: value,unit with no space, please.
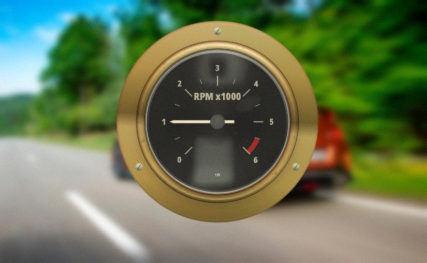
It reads 1000,rpm
